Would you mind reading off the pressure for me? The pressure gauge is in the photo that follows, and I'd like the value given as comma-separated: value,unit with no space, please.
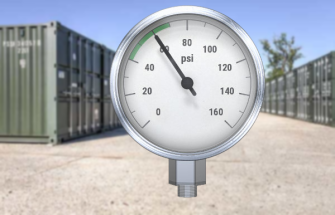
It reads 60,psi
